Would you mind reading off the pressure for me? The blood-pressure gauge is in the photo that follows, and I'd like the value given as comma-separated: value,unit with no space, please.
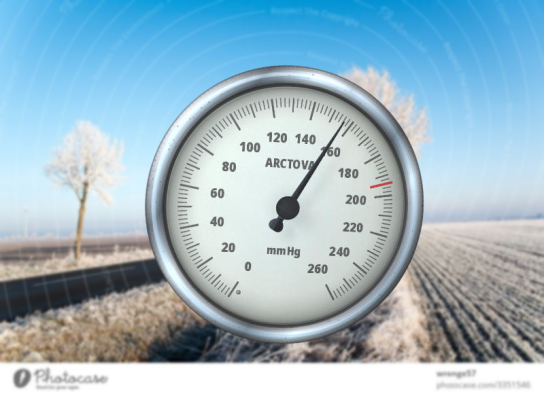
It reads 156,mmHg
